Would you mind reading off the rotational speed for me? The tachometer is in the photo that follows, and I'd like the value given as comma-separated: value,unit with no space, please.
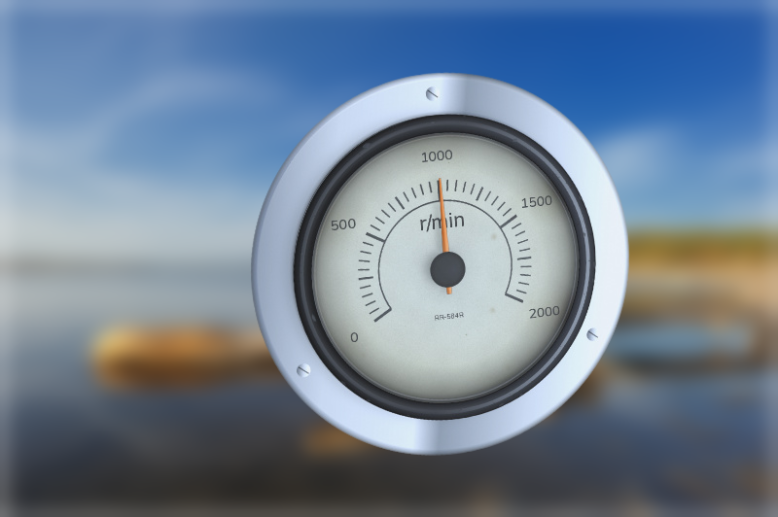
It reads 1000,rpm
